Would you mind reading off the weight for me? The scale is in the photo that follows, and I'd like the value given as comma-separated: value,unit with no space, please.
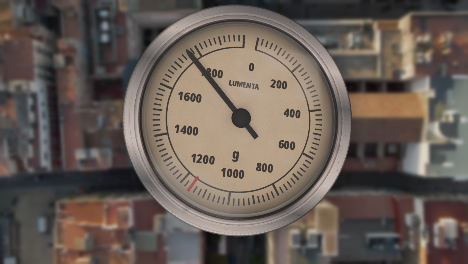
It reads 1760,g
